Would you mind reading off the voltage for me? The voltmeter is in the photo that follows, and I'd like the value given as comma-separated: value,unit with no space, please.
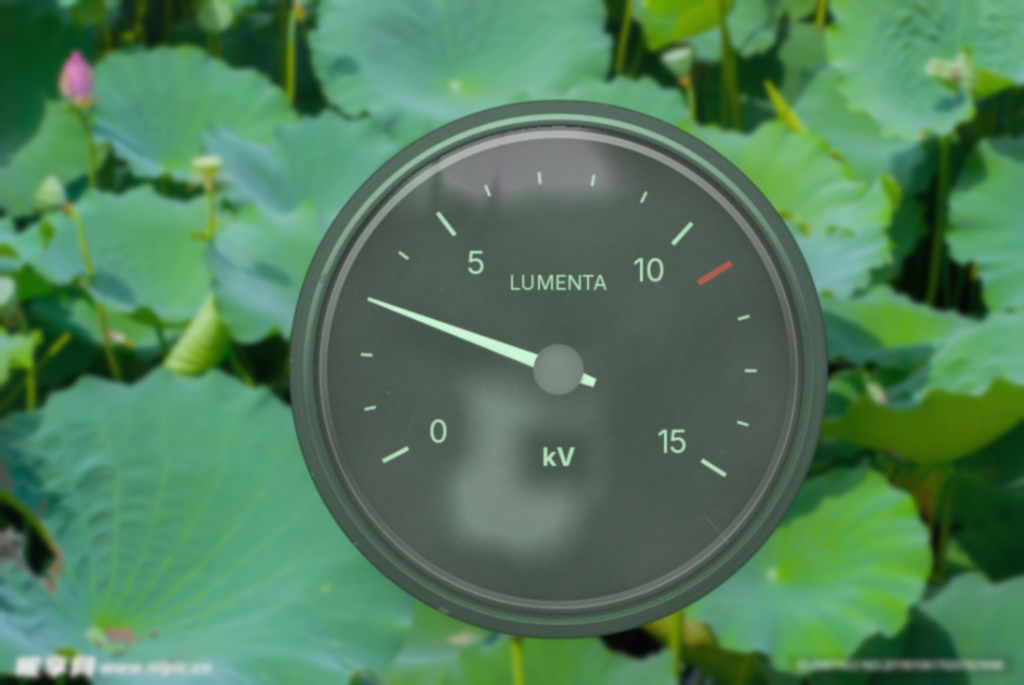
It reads 3,kV
